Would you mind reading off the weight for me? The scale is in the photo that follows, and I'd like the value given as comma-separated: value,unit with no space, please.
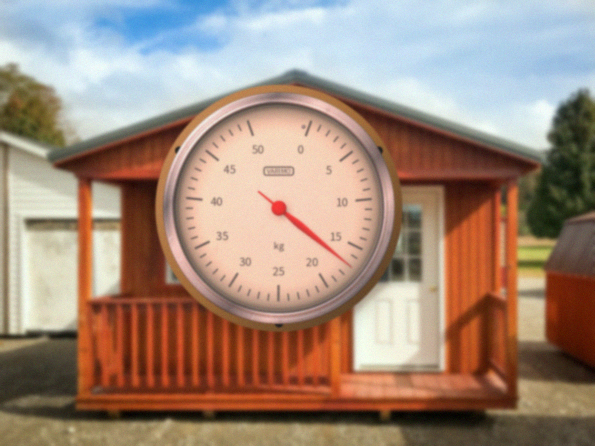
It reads 17,kg
